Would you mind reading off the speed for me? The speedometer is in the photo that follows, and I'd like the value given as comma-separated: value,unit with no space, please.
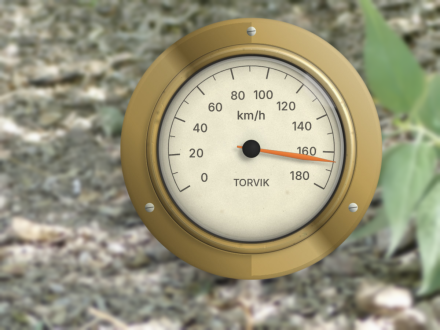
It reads 165,km/h
